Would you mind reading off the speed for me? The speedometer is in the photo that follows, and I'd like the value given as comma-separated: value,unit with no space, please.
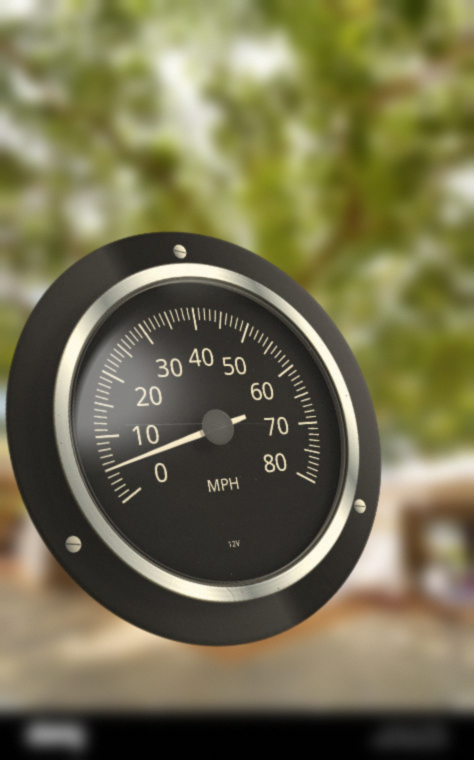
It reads 5,mph
